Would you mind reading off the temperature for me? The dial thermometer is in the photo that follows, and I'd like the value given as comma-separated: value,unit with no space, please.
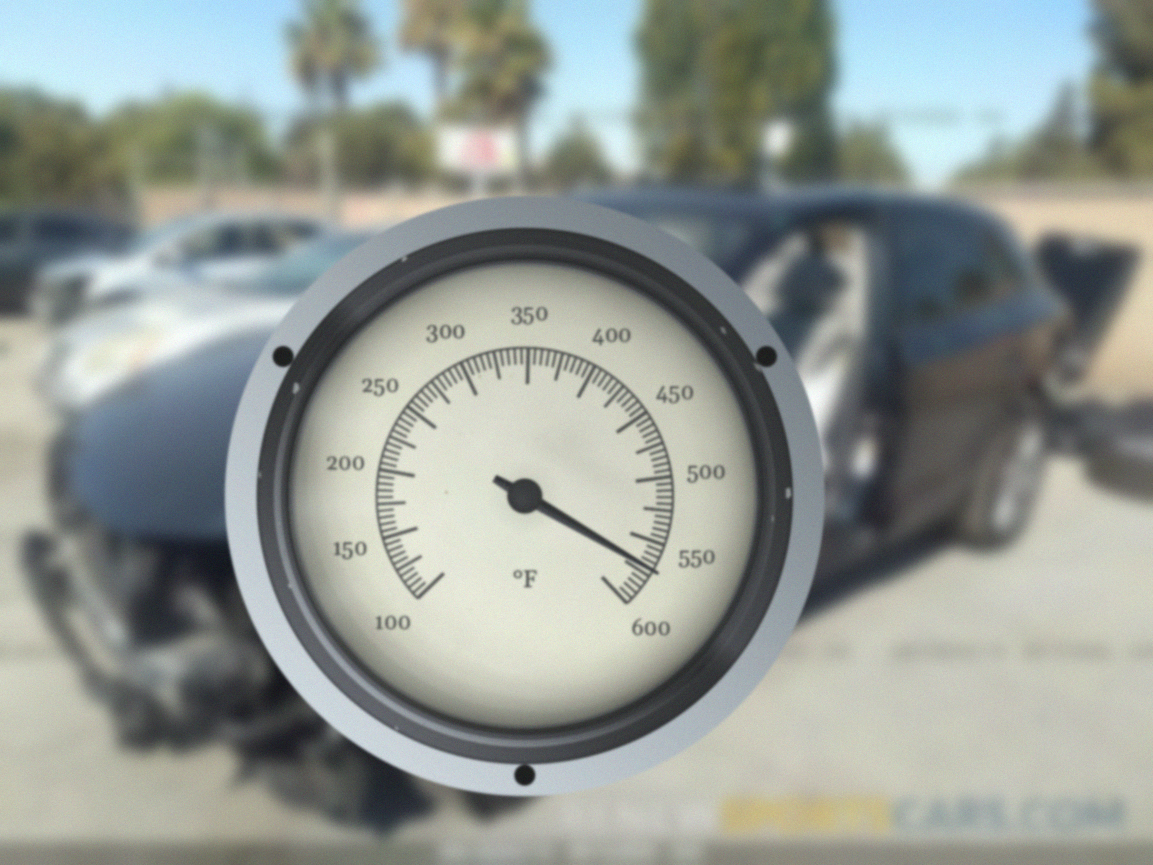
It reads 570,°F
